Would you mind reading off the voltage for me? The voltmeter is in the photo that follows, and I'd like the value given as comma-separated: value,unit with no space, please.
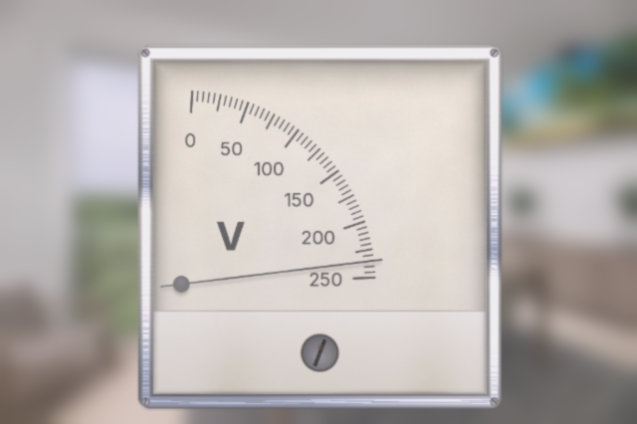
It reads 235,V
